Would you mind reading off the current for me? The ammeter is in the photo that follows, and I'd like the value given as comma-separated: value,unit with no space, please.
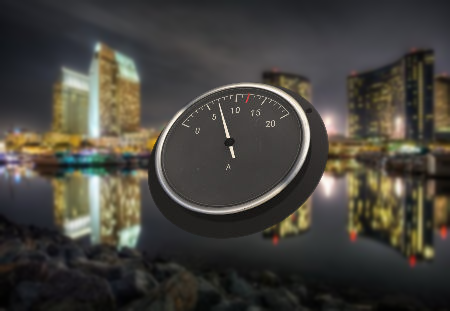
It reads 7,A
